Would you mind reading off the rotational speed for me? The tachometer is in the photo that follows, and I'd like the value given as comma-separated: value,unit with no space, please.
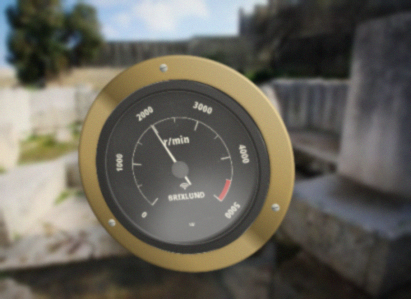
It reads 2000,rpm
